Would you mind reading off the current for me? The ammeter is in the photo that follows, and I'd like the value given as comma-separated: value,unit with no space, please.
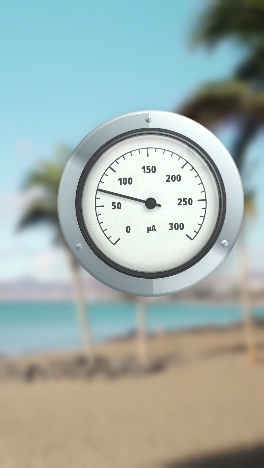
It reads 70,µA
